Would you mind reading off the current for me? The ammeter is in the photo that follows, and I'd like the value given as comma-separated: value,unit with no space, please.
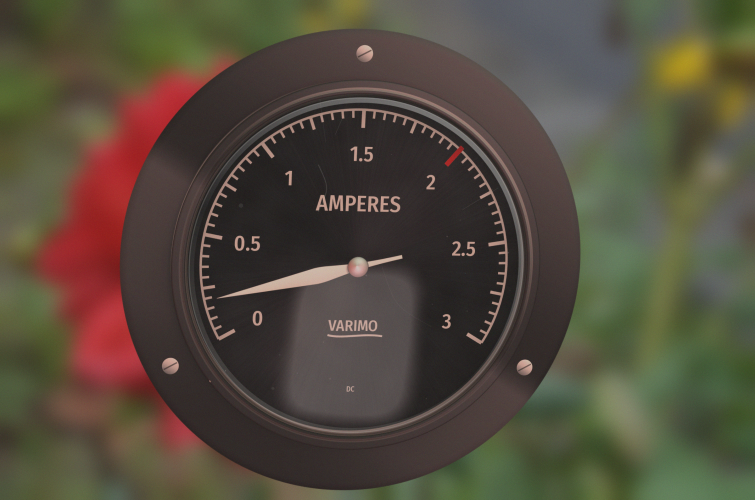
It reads 0.2,A
